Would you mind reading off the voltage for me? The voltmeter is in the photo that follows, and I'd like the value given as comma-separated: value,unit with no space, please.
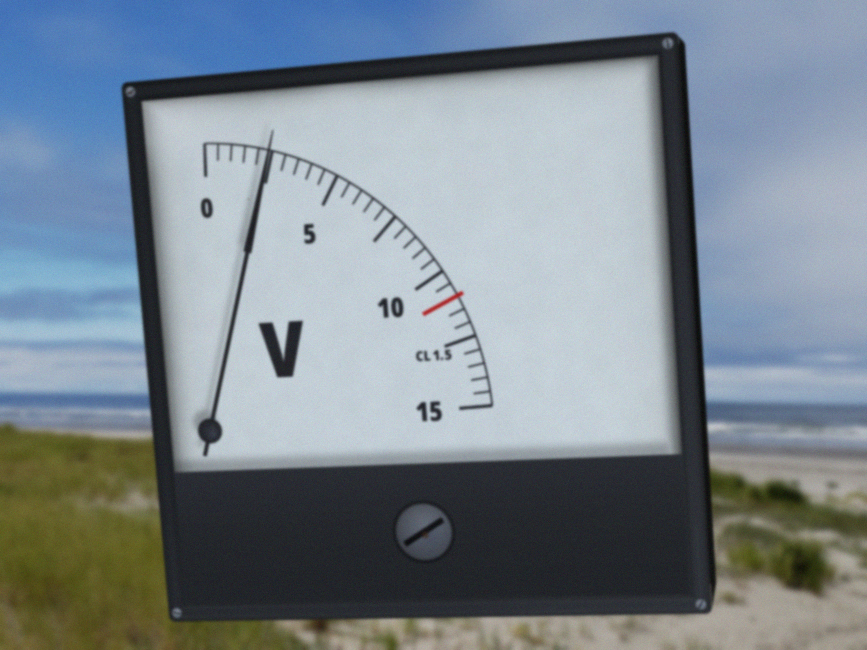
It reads 2.5,V
